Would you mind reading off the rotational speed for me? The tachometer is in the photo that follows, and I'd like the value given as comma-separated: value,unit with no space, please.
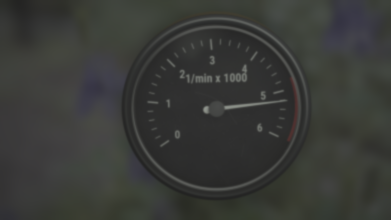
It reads 5200,rpm
